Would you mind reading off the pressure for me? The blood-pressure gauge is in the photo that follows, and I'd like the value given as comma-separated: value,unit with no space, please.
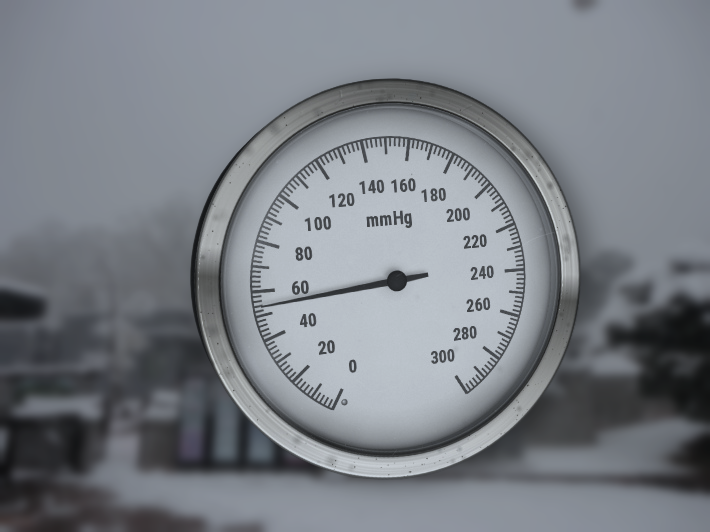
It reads 54,mmHg
